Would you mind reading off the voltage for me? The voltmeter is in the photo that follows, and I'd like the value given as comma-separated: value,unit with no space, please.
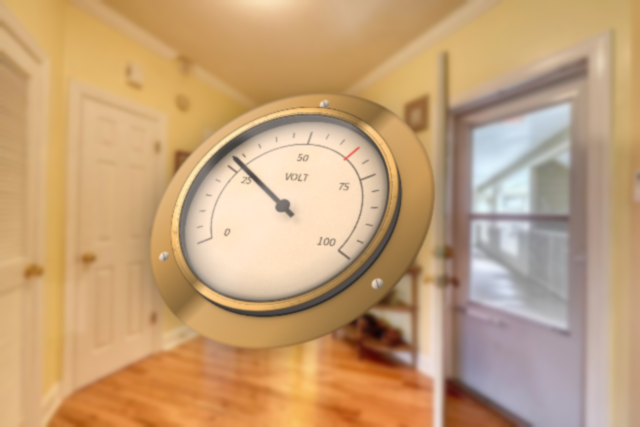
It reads 27.5,V
